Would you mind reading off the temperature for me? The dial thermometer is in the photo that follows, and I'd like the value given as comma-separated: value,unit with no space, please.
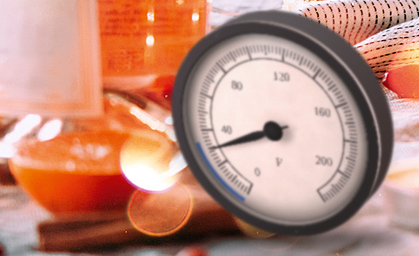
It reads 30,°F
